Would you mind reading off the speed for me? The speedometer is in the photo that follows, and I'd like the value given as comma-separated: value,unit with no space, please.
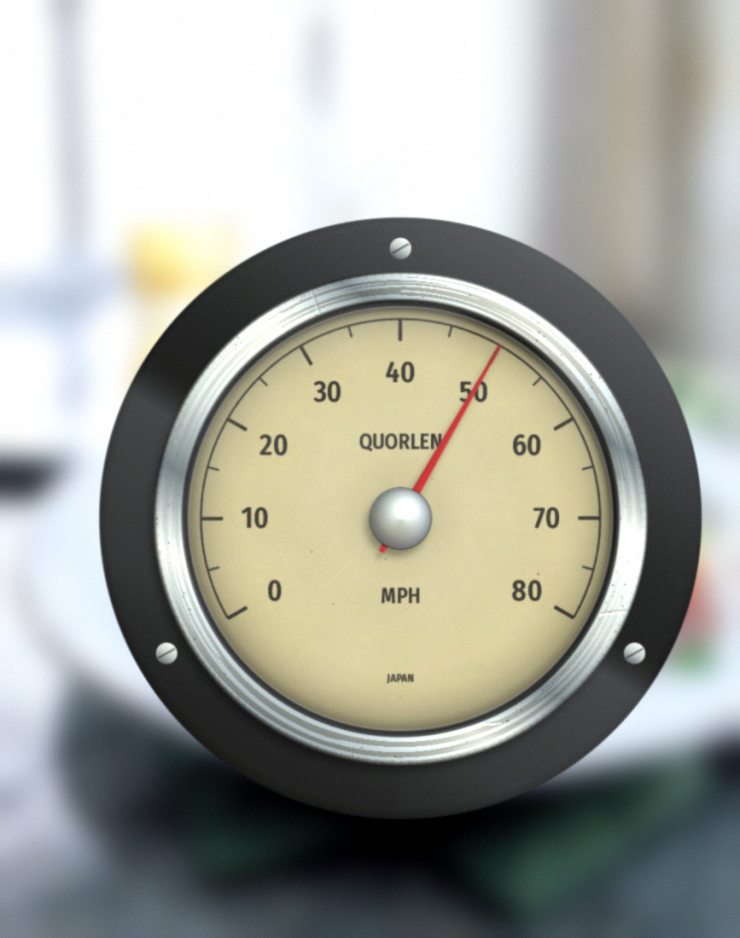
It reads 50,mph
